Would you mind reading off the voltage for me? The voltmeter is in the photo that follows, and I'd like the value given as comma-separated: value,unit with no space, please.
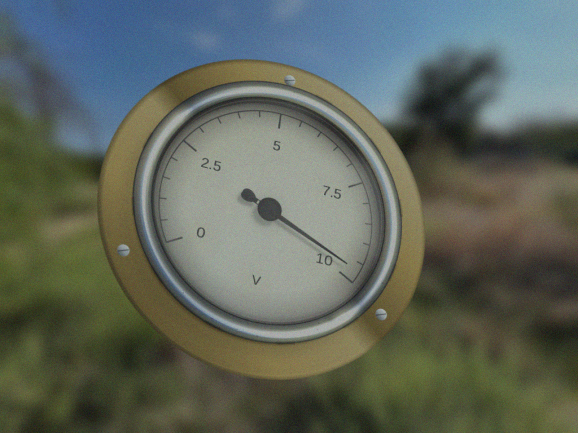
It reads 9.75,V
